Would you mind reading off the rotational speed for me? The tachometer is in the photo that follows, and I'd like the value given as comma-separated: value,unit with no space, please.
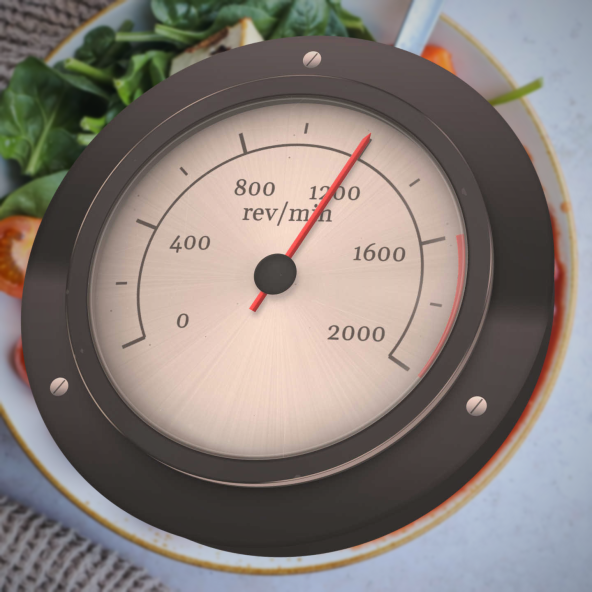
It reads 1200,rpm
